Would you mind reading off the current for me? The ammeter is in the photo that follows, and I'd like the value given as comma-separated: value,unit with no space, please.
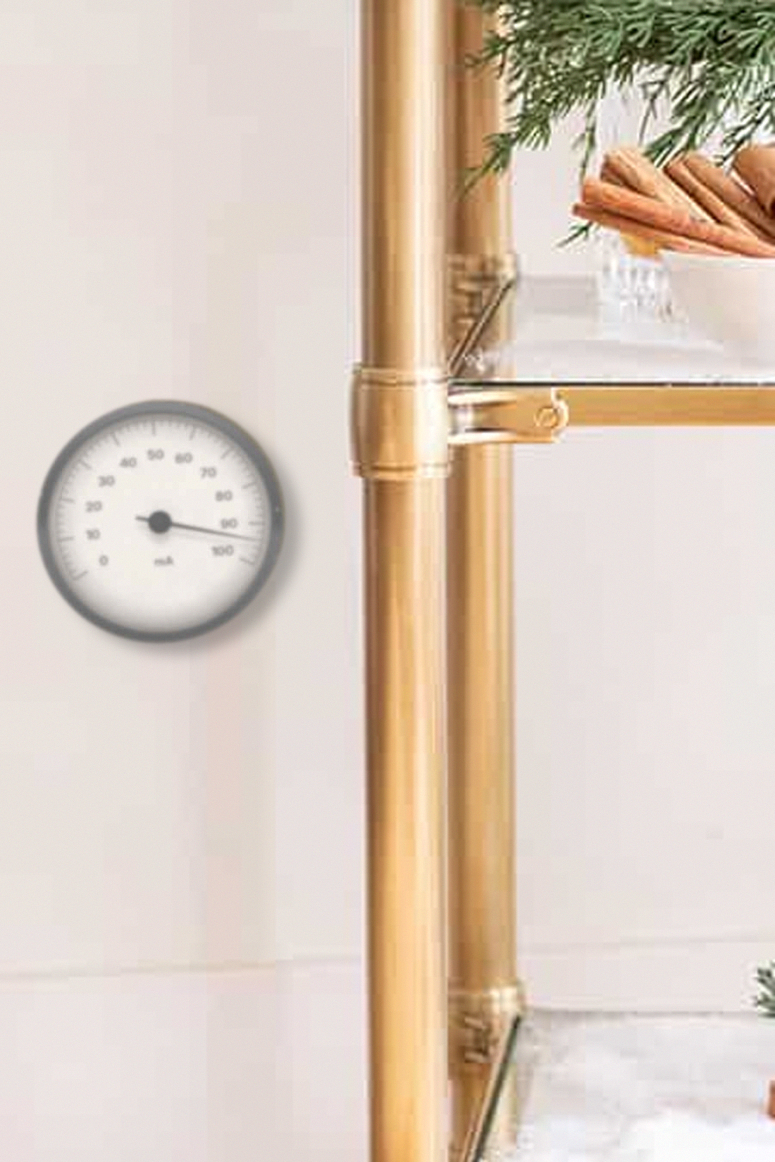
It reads 94,mA
